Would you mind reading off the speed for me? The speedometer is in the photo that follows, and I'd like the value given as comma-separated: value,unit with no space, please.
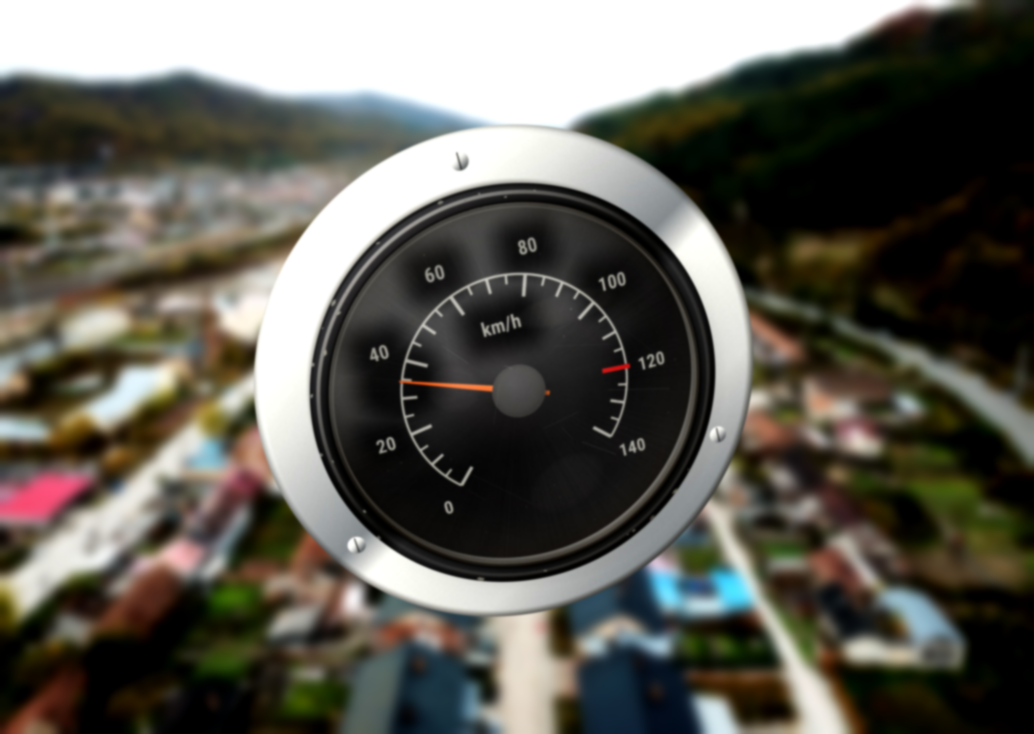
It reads 35,km/h
